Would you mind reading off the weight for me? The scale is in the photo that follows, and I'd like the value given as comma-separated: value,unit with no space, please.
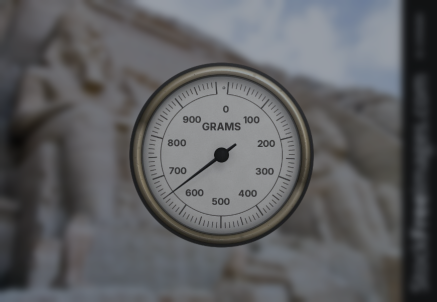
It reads 650,g
